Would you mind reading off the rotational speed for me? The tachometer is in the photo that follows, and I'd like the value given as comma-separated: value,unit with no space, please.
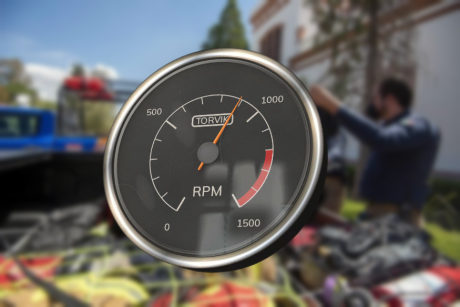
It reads 900,rpm
